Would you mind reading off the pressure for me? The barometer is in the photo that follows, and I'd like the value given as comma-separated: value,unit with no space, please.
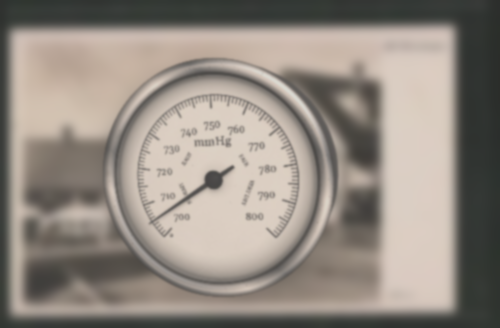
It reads 705,mmHg
